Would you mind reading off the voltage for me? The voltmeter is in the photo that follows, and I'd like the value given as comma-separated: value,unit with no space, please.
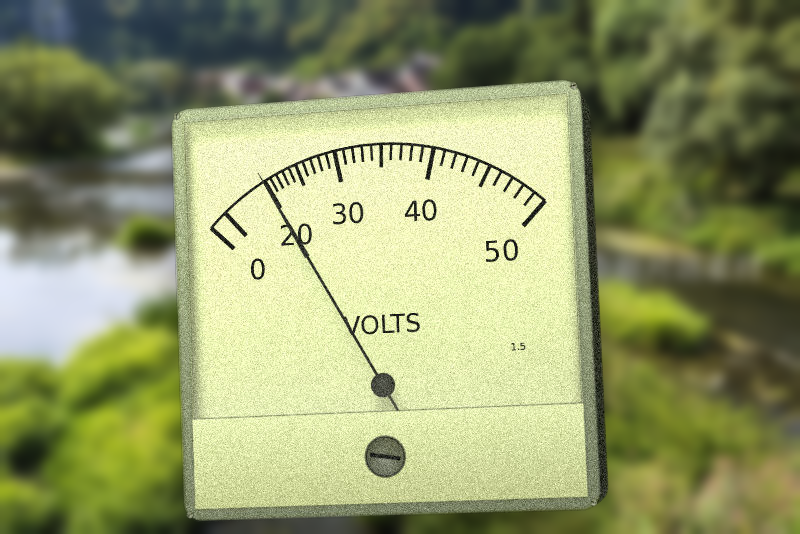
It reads 20,V
